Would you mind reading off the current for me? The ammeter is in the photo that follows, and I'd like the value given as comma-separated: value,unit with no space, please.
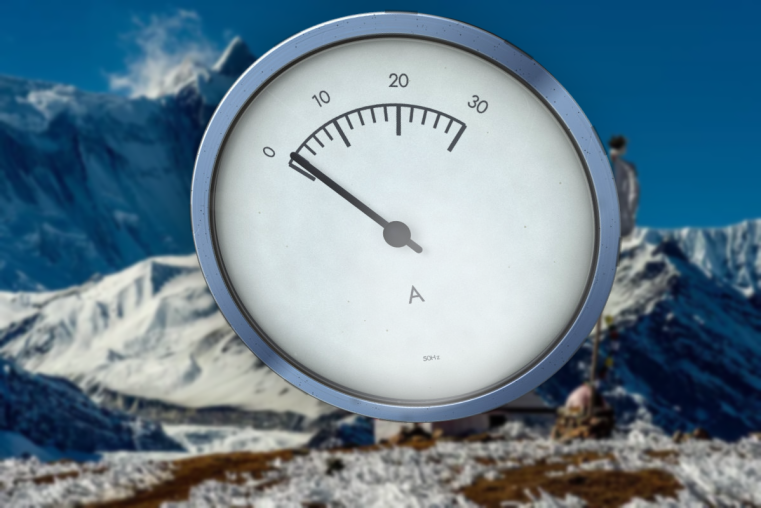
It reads 2,A
